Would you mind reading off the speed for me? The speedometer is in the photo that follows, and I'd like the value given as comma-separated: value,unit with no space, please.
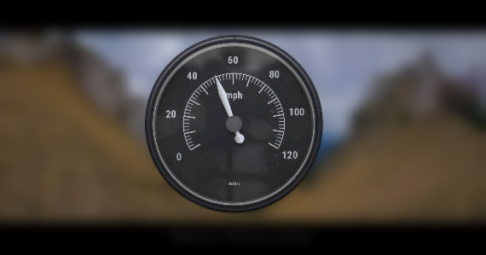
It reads 50,mph
